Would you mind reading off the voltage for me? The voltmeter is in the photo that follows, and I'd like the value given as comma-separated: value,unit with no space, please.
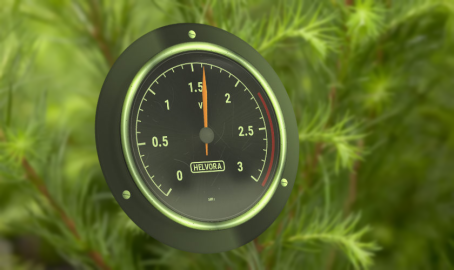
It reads 1.6,V
